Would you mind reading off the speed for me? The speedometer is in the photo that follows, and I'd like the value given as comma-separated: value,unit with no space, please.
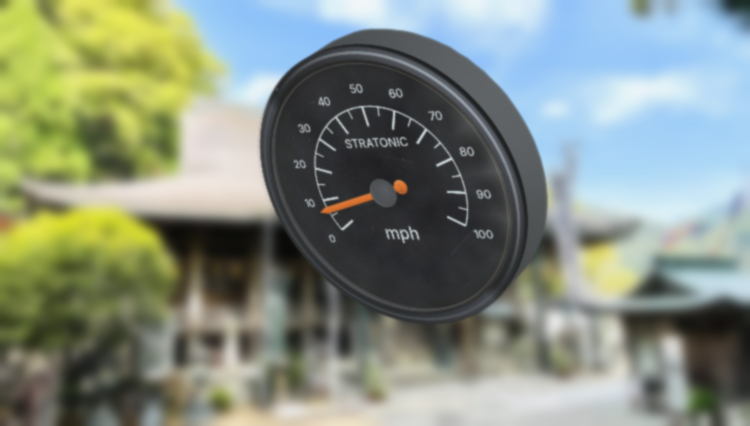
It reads 7.5,mph
